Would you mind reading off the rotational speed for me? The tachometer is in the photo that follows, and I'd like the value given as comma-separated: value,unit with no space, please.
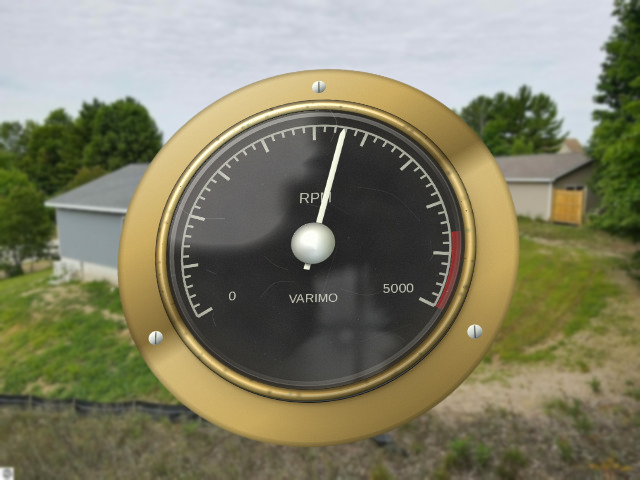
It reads 2800,rpm
